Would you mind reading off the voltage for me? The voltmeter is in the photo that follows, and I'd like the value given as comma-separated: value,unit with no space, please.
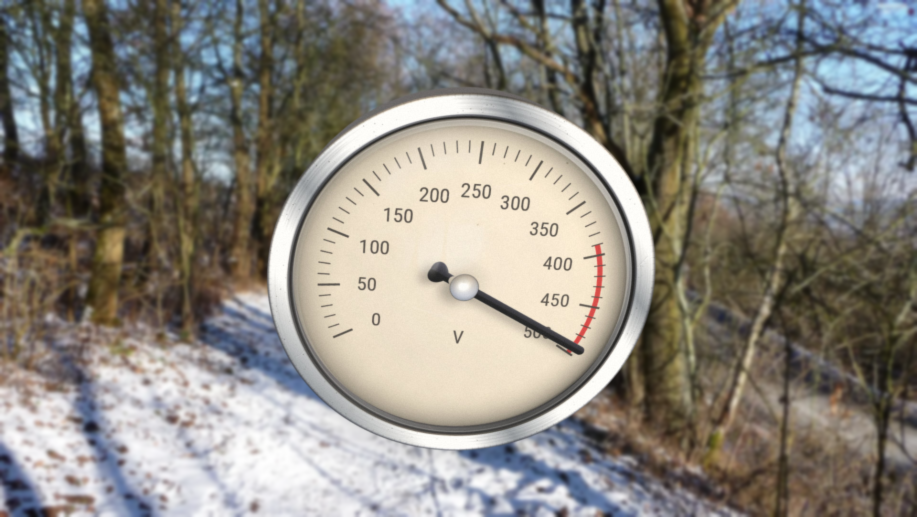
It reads 490,V
